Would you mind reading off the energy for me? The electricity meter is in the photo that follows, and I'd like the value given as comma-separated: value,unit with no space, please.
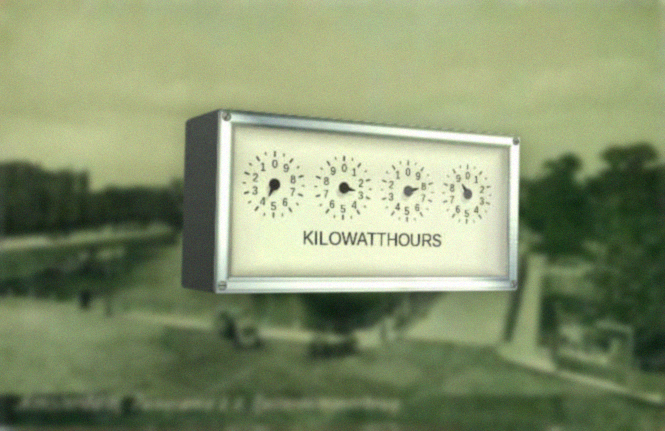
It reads 4279,kWh
